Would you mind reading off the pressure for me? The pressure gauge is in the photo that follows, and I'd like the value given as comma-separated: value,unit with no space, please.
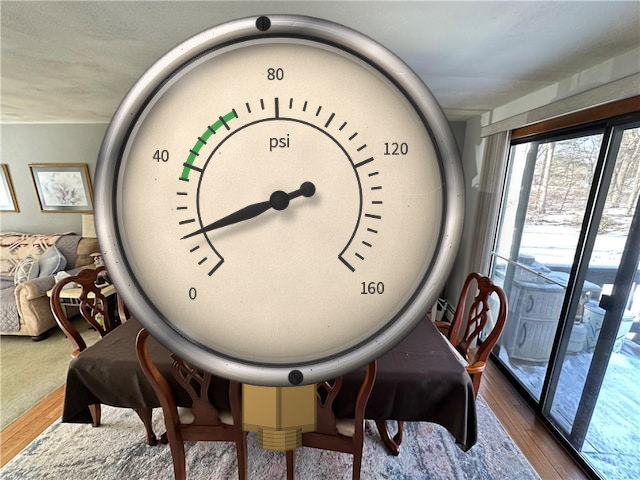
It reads 15,psi
